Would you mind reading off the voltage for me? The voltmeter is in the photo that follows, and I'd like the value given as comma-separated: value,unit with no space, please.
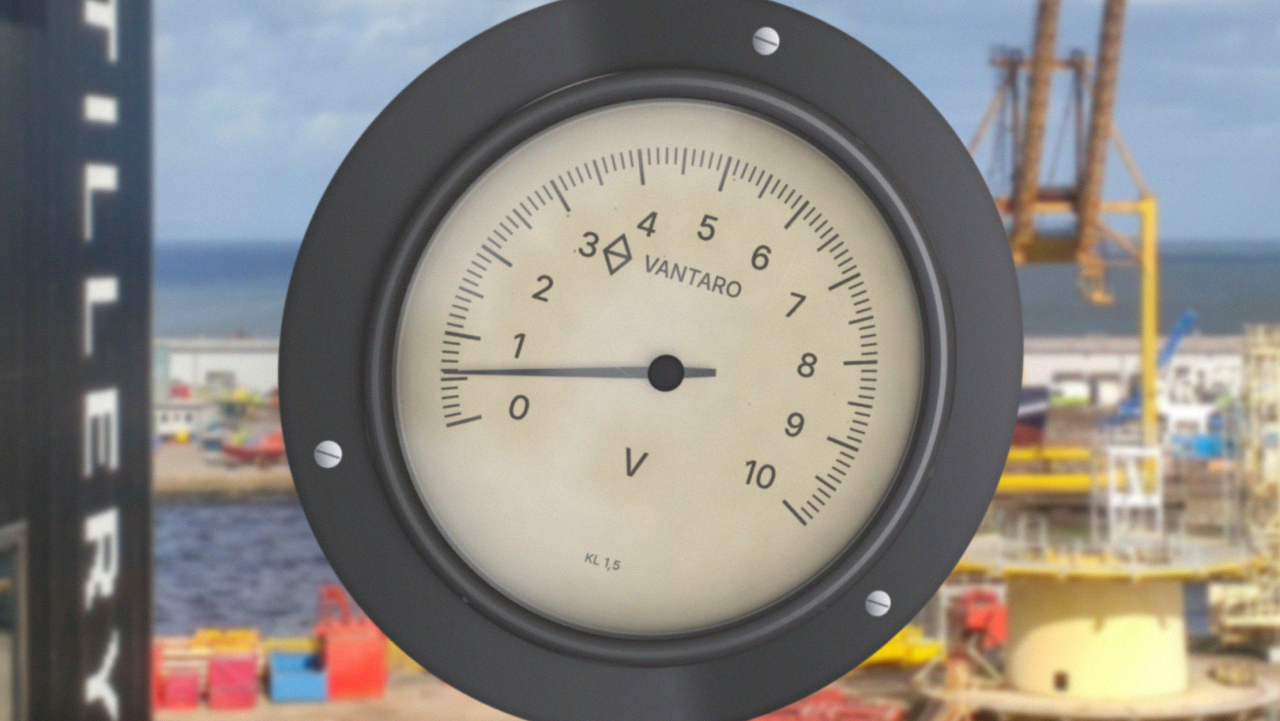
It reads 0.6,V
